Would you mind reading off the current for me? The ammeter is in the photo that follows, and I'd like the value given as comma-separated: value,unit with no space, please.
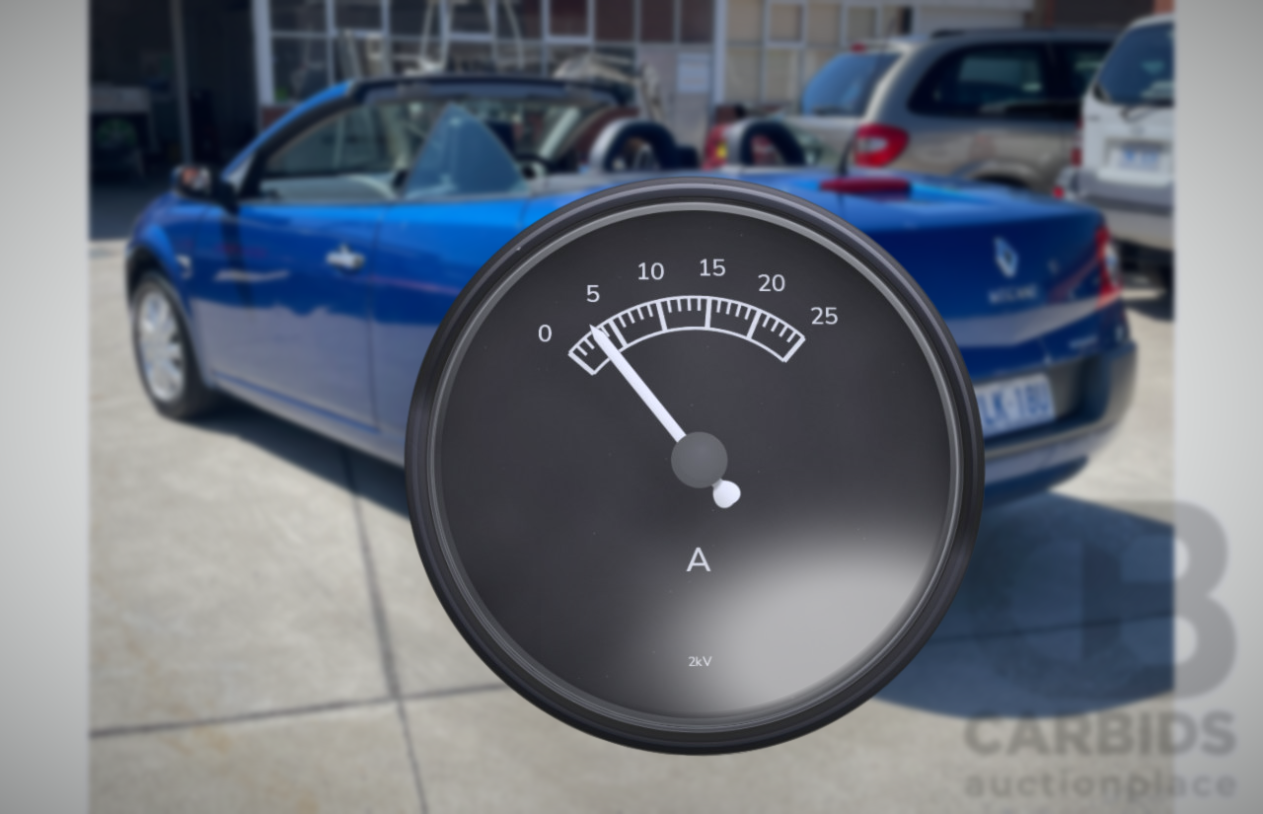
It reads 3,A
